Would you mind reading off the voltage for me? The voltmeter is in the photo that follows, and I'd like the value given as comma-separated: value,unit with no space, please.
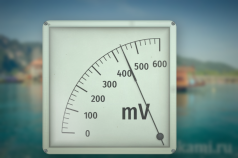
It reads 440,mV
